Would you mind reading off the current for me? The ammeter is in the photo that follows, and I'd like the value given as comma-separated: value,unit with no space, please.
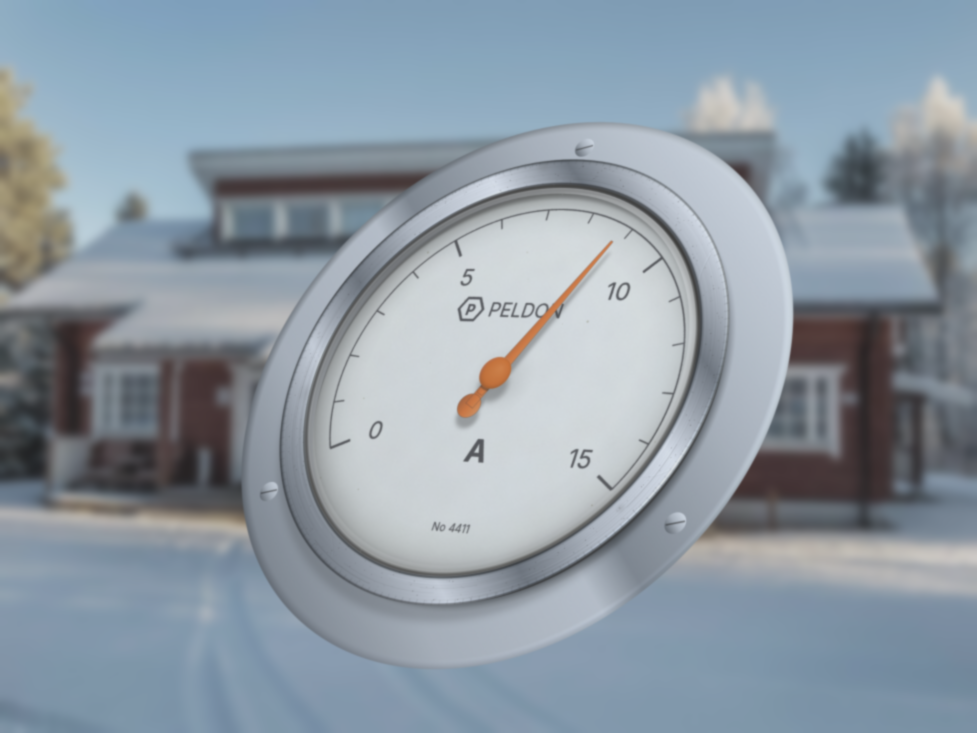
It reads 9,A
